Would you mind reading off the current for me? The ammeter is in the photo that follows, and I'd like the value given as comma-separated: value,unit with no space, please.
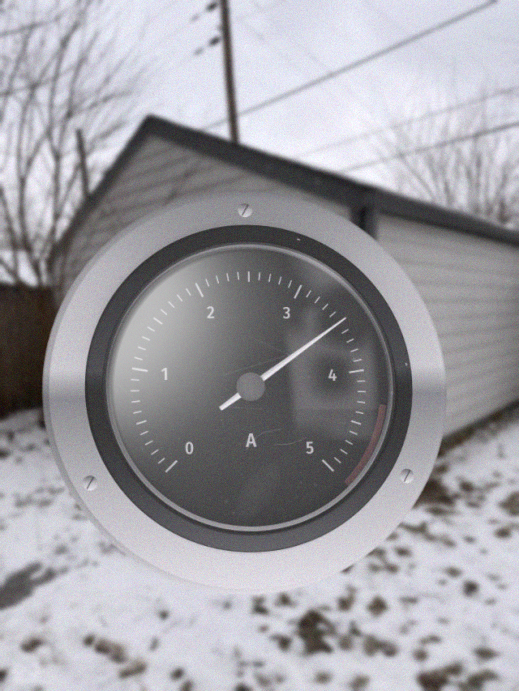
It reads 3.5,A
